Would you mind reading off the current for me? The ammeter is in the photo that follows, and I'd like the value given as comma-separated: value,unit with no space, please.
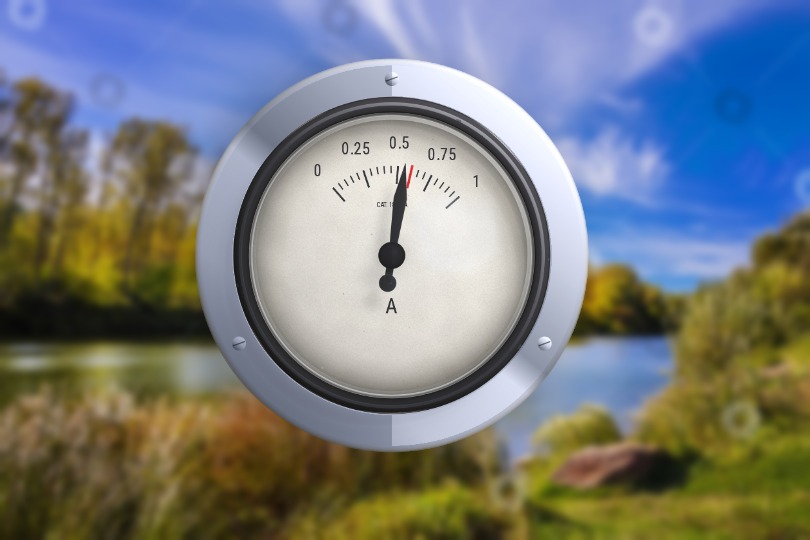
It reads 0.55,A
